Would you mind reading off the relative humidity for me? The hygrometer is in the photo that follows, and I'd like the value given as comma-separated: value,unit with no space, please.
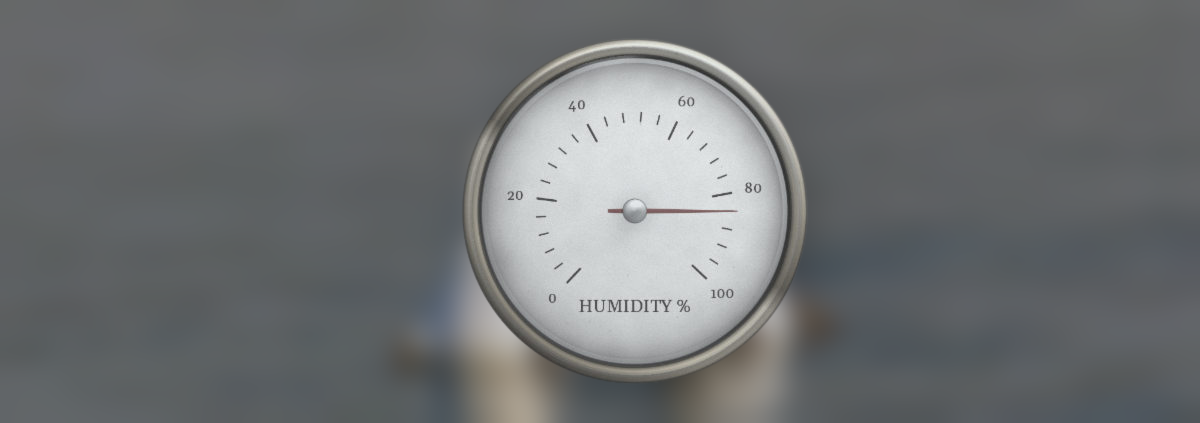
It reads 84,%
